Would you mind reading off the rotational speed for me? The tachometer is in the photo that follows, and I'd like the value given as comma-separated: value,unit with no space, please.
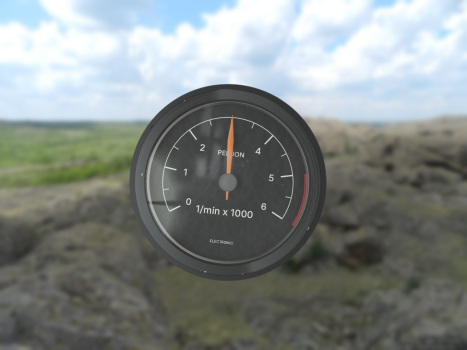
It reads 3000,rpm
